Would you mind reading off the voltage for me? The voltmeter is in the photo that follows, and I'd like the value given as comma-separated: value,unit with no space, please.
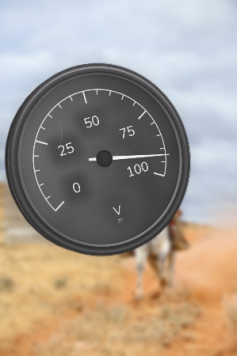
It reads 92.5,V
